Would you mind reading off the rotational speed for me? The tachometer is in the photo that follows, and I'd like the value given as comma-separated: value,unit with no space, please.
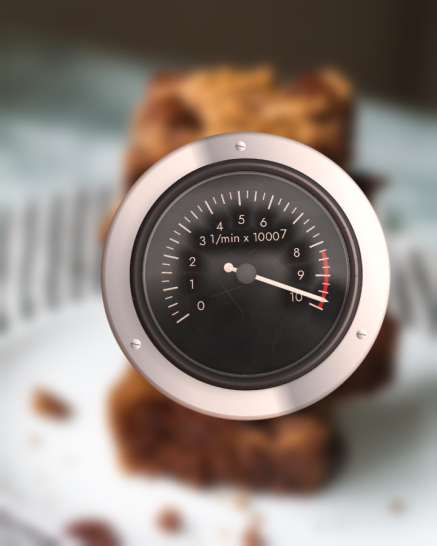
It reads 9750,rpm
